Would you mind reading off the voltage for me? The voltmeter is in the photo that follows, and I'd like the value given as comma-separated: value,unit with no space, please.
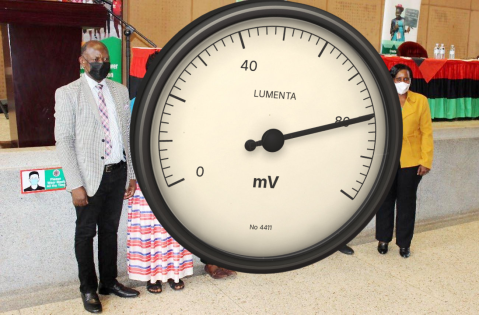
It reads 80,mV
